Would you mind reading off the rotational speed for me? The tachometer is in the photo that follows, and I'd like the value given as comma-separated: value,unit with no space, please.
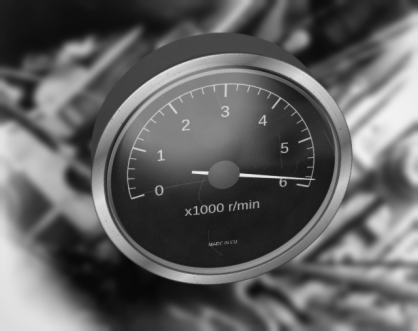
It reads 5800,rpm
